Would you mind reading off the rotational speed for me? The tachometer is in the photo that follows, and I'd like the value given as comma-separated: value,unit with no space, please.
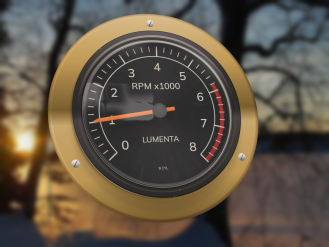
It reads 1000,rpm
